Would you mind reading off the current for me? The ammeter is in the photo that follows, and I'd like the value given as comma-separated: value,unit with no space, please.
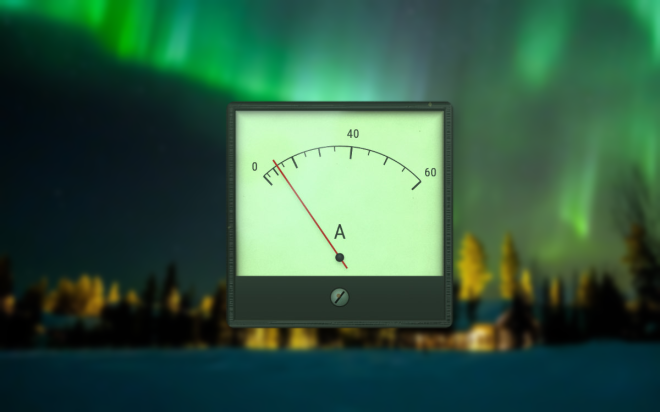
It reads 12.5,A
